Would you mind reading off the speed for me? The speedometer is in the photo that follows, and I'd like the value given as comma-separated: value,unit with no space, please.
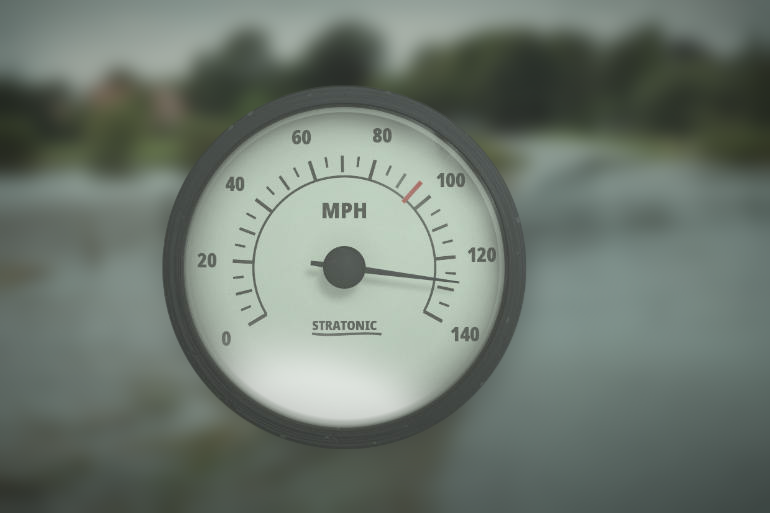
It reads 127.5,mph
